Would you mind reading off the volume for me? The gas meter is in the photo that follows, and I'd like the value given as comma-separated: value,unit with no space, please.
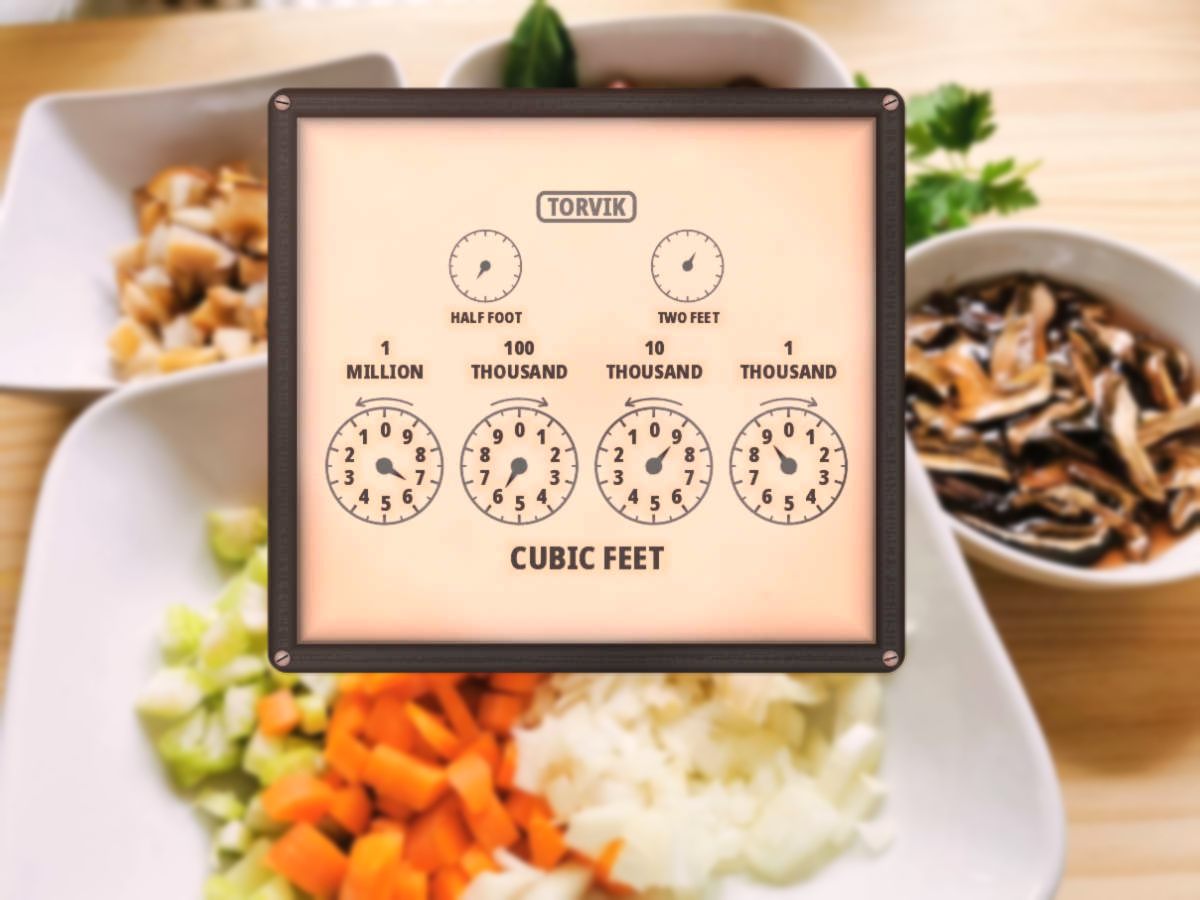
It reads 658900,ft³
